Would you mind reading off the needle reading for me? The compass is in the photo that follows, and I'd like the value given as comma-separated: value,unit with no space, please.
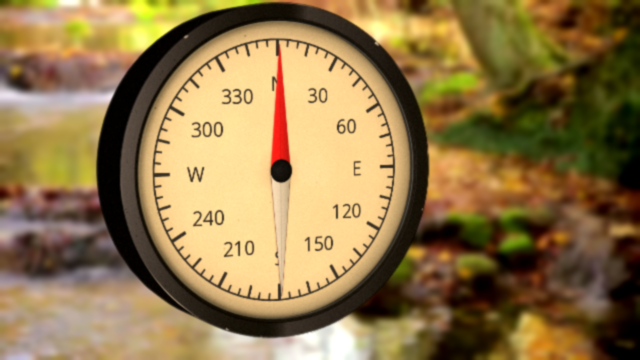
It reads 0,°
